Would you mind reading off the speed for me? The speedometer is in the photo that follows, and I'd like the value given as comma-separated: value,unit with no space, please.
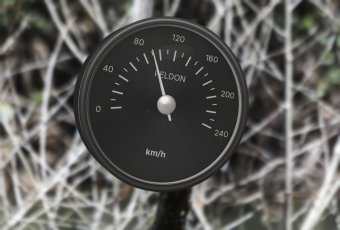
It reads 90,km/h
